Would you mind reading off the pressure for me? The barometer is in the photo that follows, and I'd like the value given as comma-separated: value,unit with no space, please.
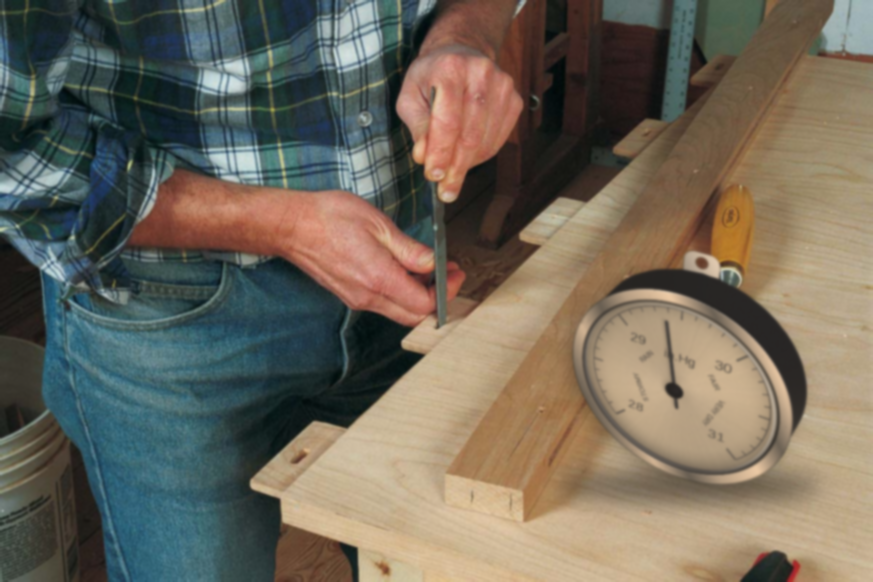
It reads 29.4,inHg
